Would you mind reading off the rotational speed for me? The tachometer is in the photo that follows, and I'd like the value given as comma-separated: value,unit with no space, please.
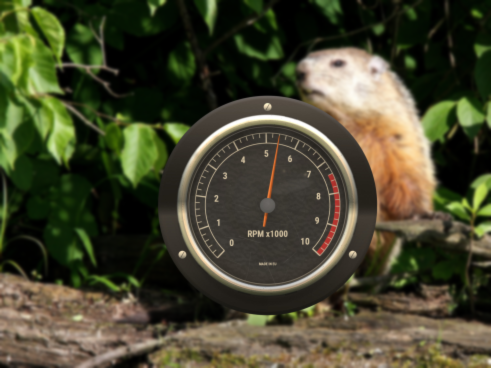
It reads 5400,rpm
